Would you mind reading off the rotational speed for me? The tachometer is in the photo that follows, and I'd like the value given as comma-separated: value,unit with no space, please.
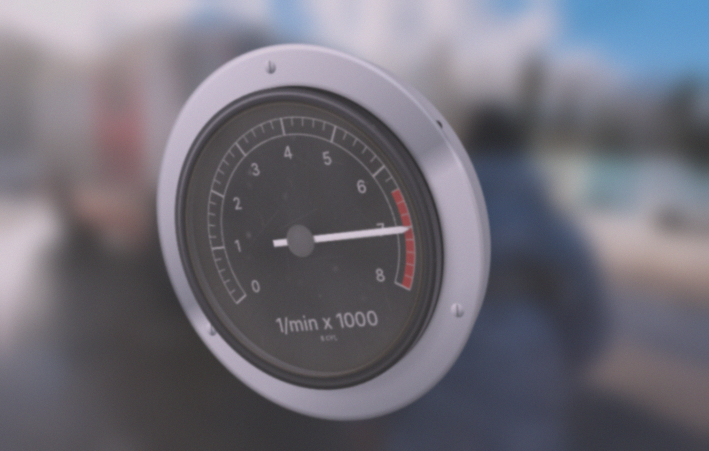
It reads 7000,rpm
